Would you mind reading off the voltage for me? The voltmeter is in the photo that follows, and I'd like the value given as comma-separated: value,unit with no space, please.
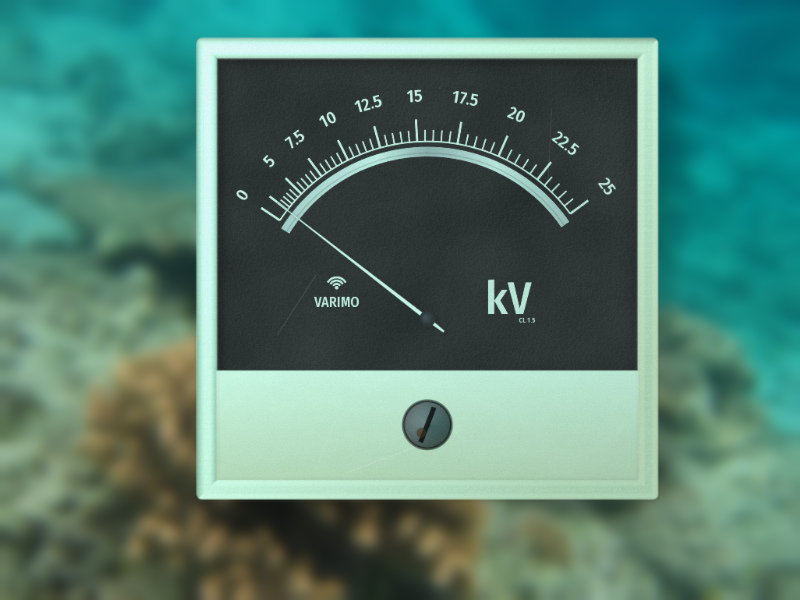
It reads 2.5,kV
